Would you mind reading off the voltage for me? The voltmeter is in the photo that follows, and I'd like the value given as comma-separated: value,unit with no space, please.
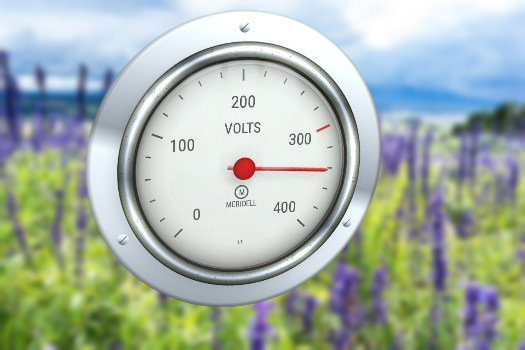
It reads 340,V
